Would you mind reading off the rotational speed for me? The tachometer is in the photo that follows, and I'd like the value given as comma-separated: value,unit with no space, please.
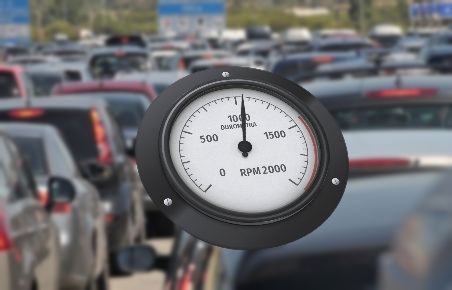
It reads 1050,rpm
